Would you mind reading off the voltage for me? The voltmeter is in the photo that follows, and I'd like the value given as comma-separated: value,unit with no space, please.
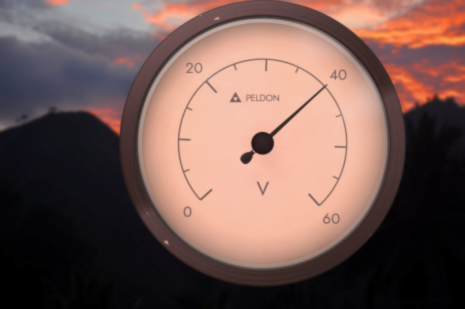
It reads 40,V
